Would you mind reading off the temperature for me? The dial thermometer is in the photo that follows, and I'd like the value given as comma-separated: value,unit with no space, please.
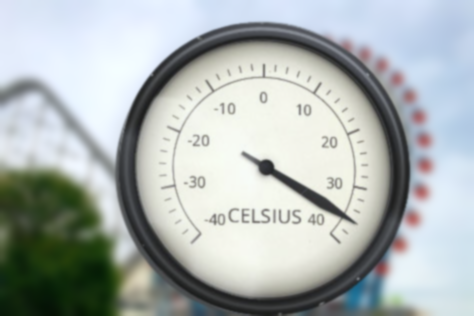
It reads 36,°C
